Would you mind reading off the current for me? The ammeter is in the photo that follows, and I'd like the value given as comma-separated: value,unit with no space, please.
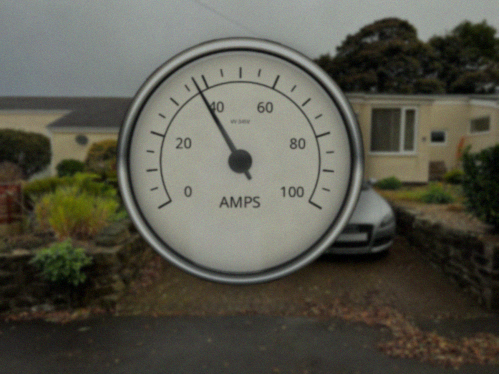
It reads 37.5,A
